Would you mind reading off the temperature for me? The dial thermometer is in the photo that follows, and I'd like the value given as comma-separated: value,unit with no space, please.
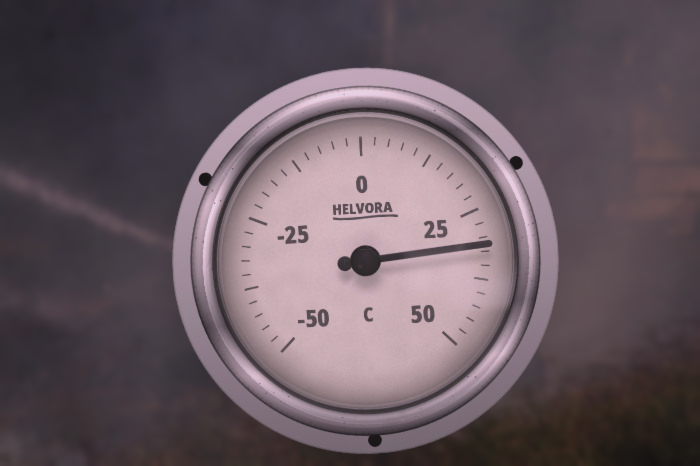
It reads 31.25,°C
